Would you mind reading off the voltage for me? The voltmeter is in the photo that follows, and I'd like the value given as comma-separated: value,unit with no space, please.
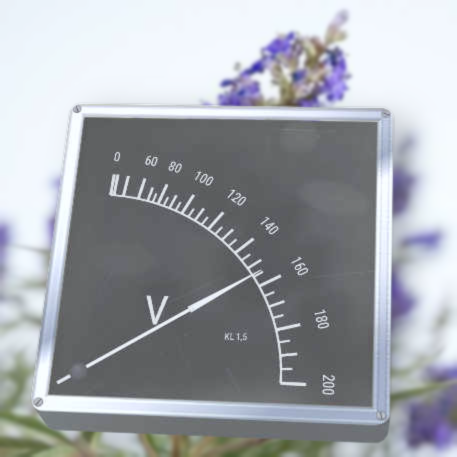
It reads 155,V
